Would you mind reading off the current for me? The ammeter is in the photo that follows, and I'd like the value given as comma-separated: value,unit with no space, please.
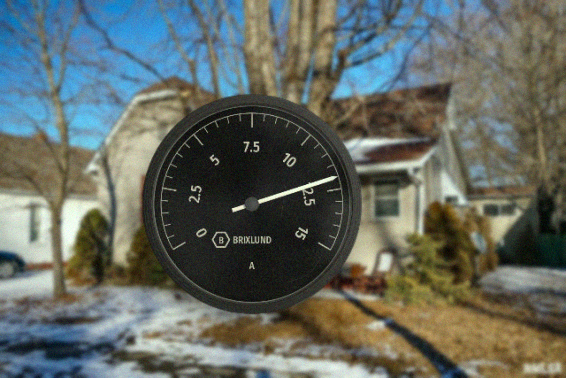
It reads 12,A
